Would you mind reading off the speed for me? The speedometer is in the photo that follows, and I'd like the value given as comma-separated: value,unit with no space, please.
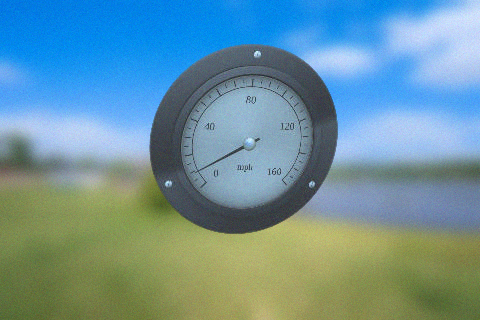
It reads 10,mph
